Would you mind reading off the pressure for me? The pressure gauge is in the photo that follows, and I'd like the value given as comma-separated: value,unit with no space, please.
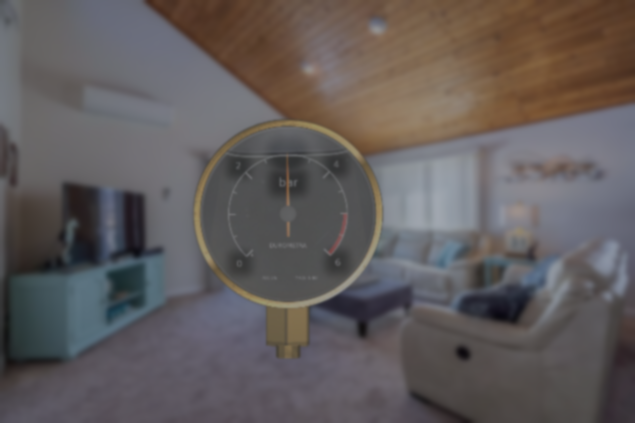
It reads 3,bar
